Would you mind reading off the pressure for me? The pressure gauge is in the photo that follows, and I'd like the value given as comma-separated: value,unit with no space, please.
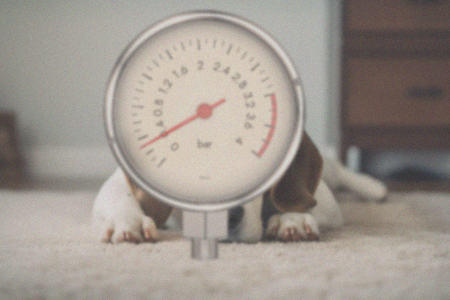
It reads 0.3,bar
